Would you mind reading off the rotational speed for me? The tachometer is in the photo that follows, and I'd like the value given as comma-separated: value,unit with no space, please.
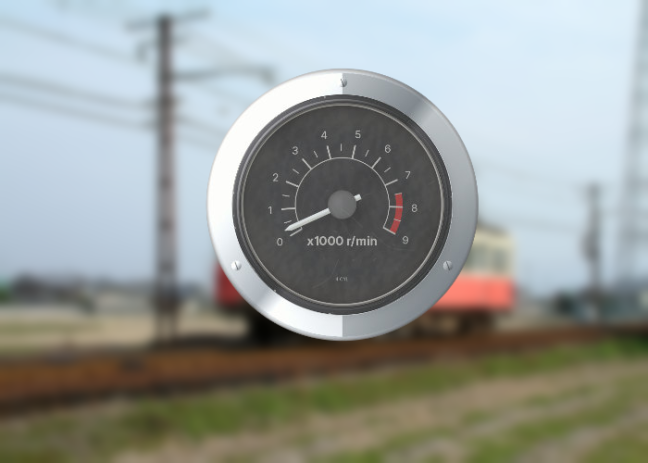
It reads 250,rpm
